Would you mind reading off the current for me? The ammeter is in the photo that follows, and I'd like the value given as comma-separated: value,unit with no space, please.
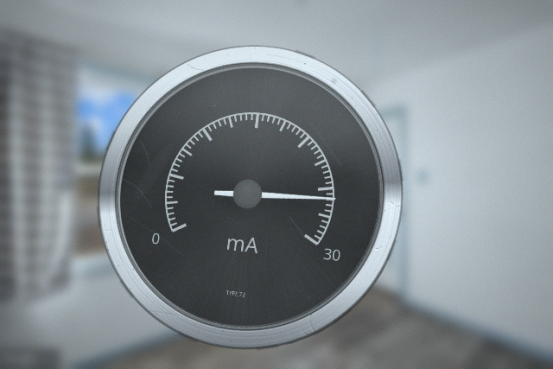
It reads 26,mA
